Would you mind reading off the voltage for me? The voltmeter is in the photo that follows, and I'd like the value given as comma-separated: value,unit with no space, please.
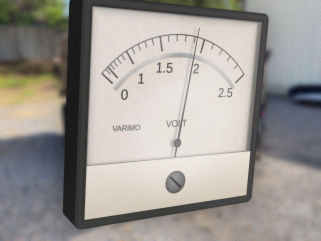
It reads 1.9,V
